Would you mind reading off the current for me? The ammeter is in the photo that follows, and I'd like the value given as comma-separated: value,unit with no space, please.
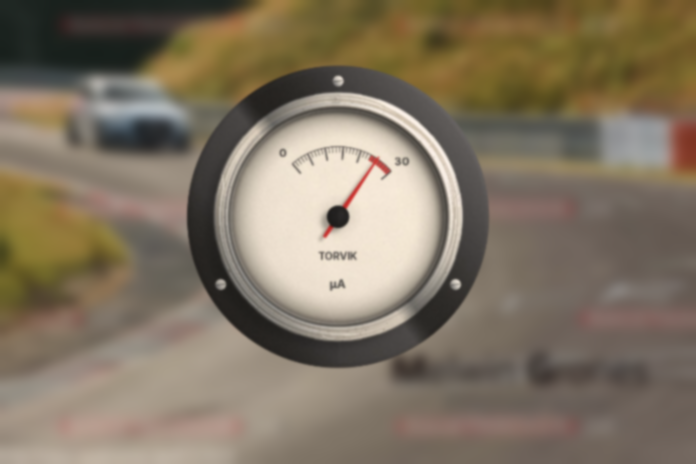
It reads 25,µA
